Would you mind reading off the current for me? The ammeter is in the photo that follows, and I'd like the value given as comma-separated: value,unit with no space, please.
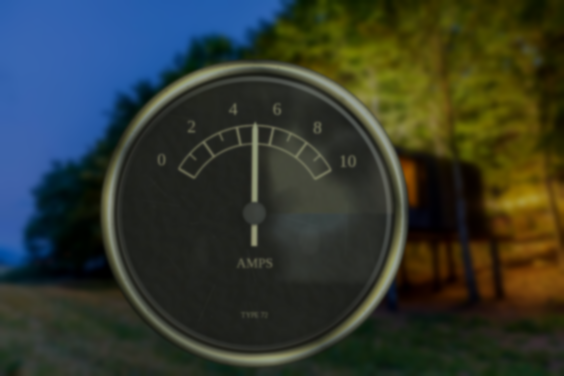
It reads 5,A
